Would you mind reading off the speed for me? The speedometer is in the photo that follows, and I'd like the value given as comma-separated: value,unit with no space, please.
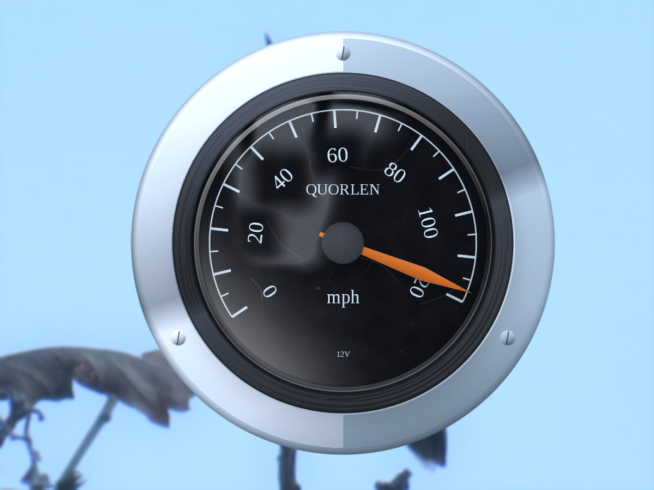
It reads 117.5,mph
